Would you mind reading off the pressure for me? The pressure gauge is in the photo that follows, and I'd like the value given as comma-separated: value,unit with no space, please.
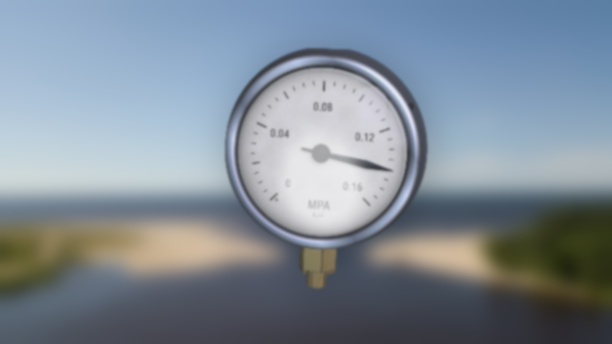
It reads 0.14,MPa
